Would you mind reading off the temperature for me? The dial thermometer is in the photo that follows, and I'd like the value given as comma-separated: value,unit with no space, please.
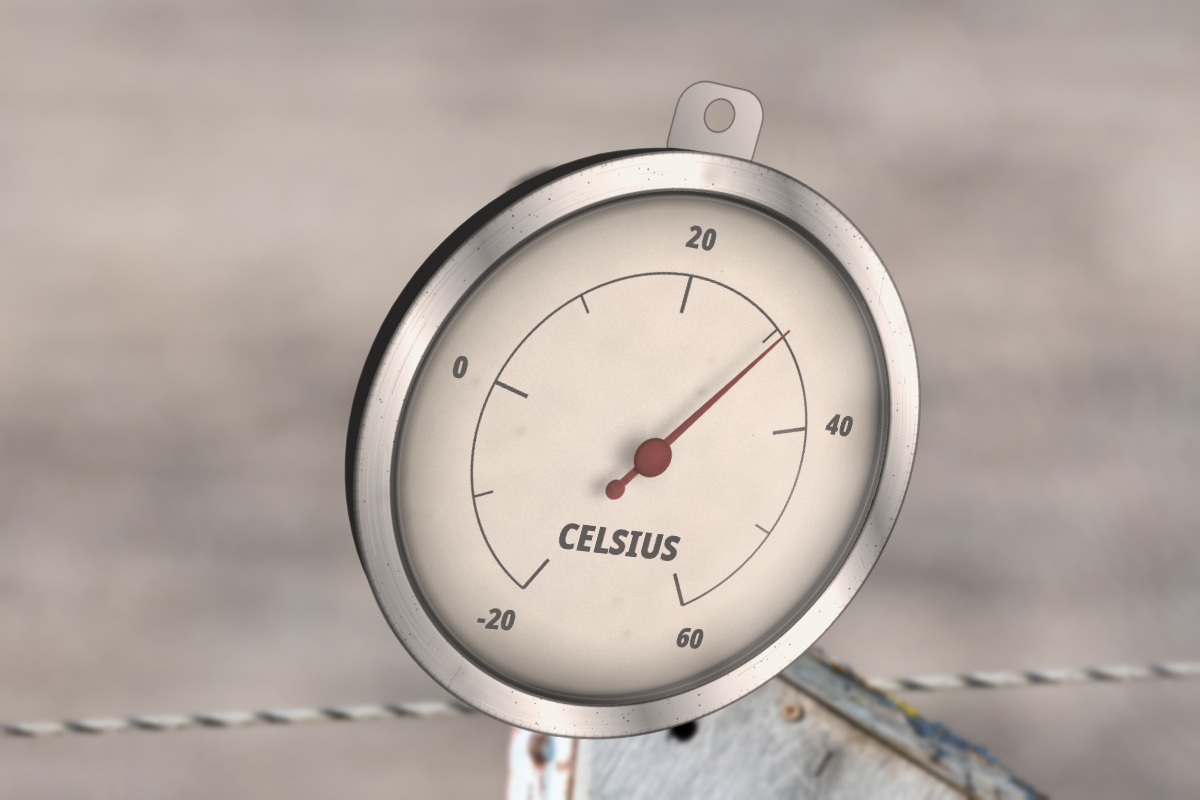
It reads 30,°C
